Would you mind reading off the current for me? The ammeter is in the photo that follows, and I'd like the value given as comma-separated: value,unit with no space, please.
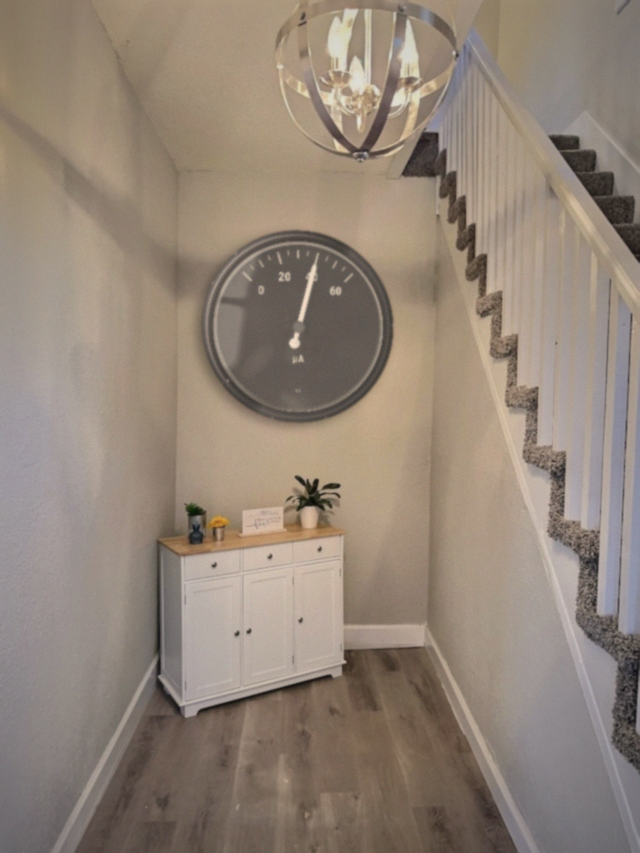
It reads 40,µA
